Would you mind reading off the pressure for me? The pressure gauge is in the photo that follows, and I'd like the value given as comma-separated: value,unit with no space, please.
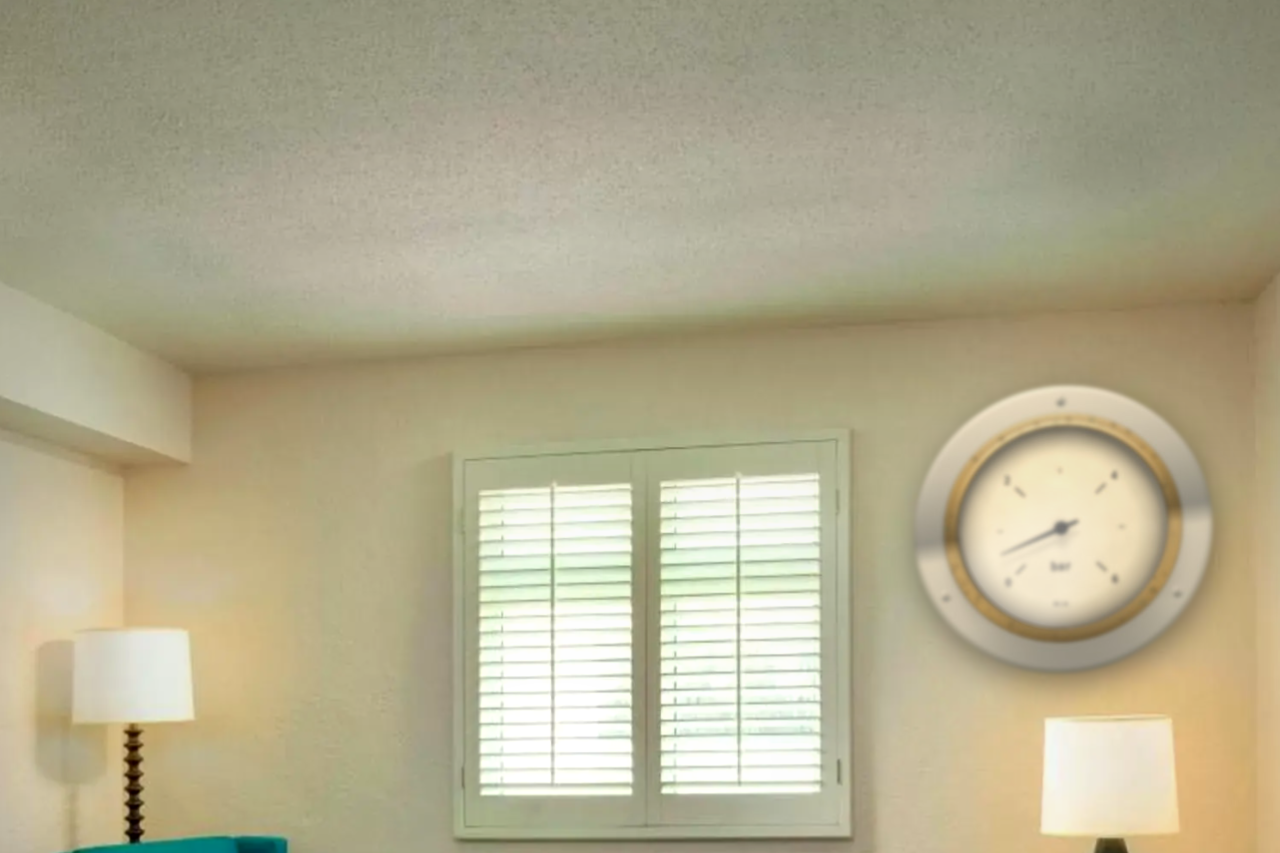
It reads 0.5,bar
